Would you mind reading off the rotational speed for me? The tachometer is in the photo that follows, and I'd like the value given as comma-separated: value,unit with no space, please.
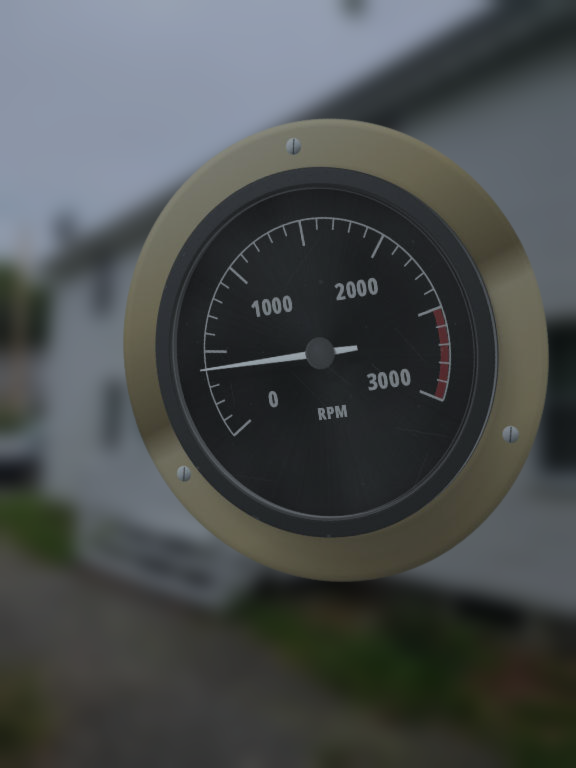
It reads 400,rpm
